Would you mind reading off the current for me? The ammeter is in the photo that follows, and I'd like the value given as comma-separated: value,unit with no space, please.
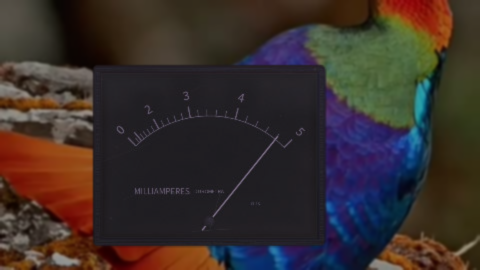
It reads 4.8,mA
